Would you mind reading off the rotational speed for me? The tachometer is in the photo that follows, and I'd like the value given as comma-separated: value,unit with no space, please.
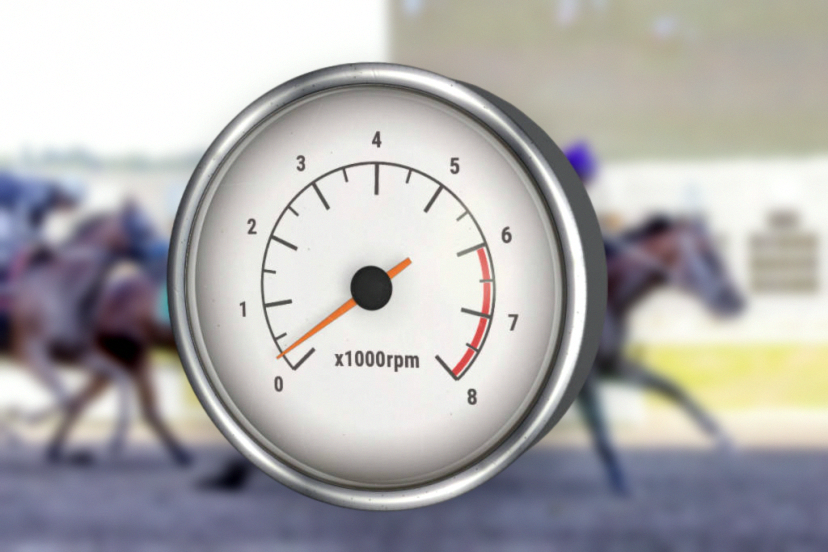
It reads 250,rpm
